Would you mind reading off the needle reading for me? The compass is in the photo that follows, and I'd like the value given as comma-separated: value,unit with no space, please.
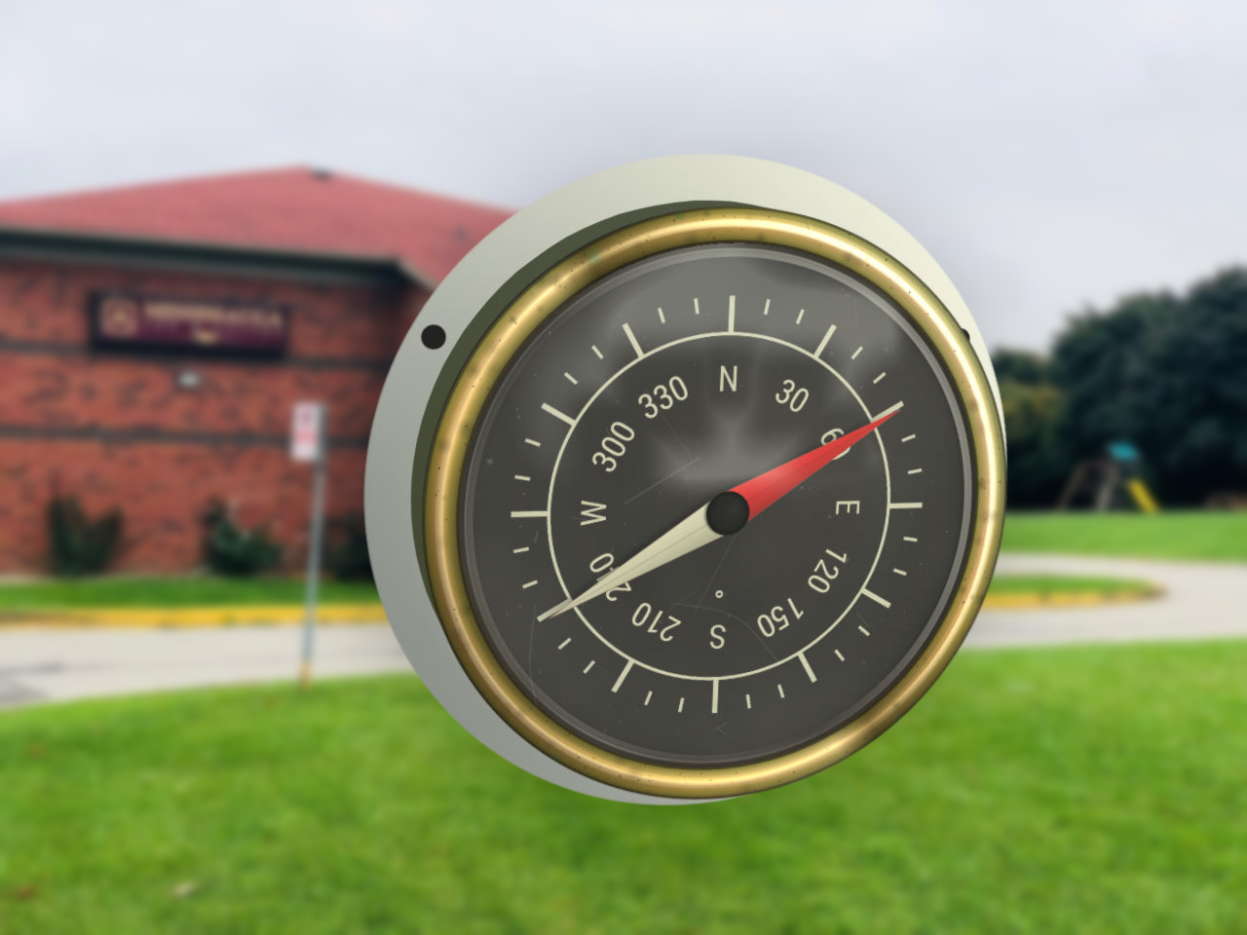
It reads 60,°
